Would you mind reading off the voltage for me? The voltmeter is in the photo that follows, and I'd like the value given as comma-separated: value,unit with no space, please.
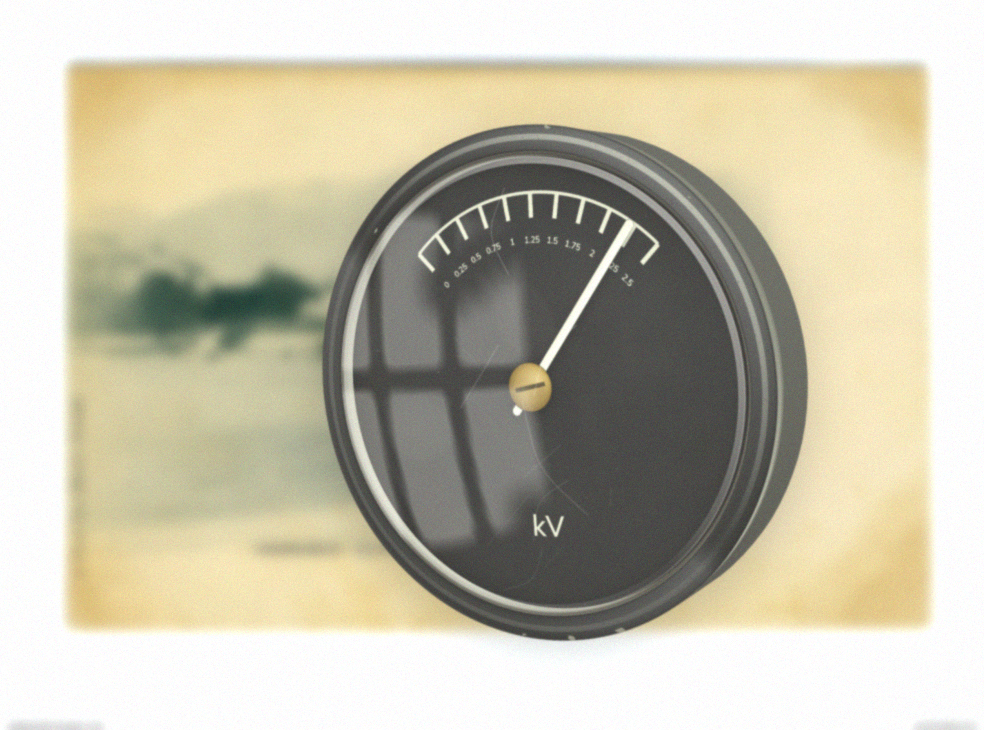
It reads 2.25,kV
